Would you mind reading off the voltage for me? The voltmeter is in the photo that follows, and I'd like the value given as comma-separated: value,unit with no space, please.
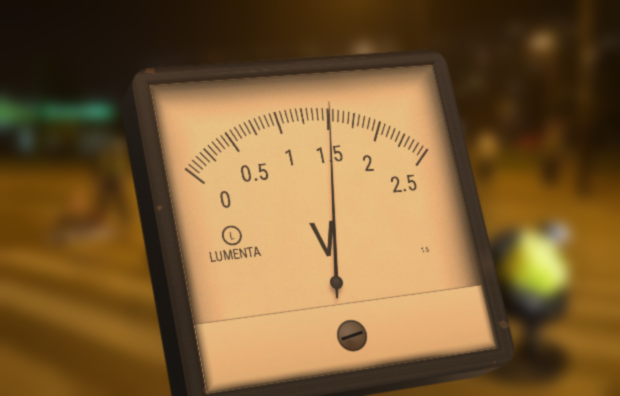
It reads 1.5,V
